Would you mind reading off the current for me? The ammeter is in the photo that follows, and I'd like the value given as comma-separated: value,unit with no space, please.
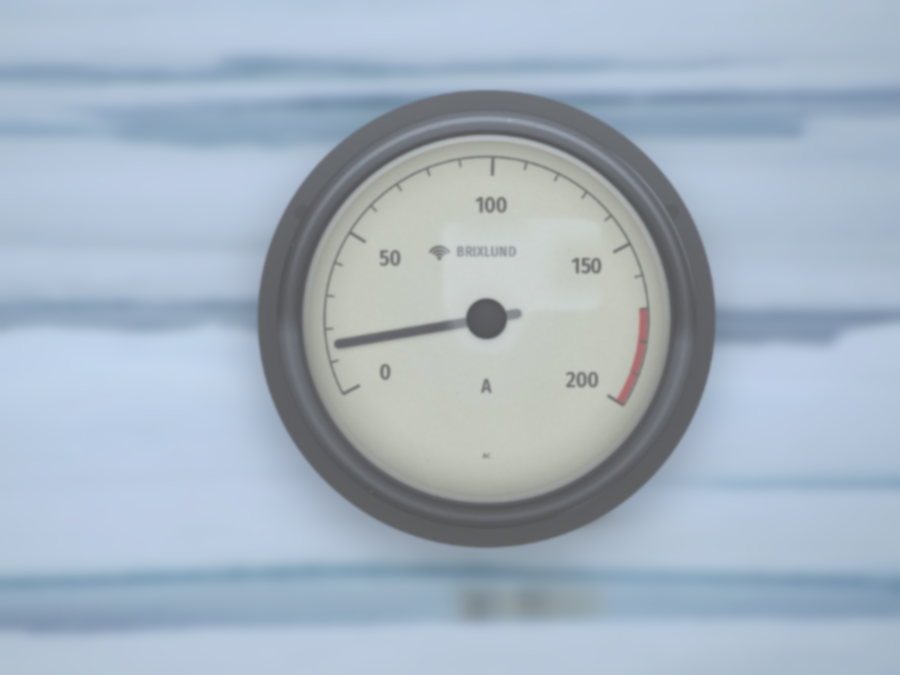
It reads 15,A
